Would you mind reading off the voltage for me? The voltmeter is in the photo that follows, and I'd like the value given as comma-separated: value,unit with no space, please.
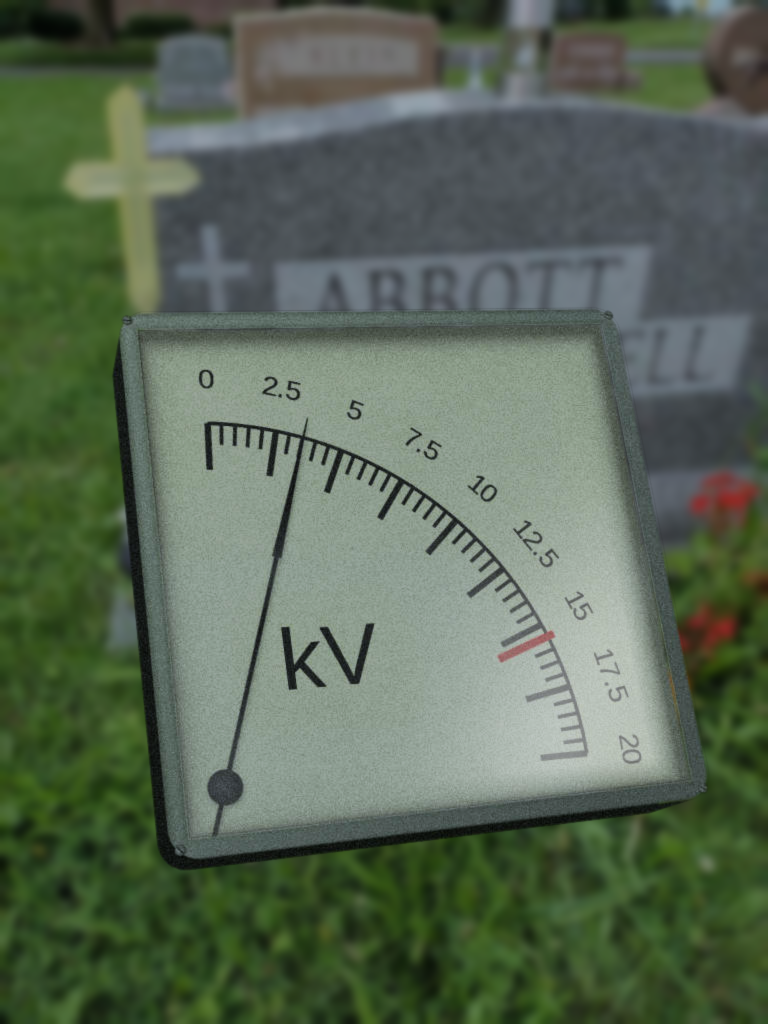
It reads 3.5,kV
